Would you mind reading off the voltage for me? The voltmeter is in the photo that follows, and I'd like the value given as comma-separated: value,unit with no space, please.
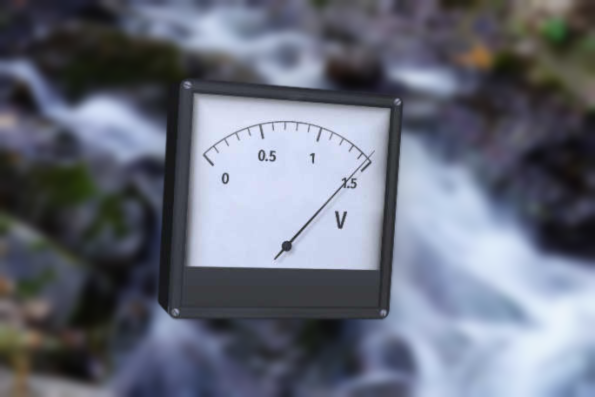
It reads 1.45,V
